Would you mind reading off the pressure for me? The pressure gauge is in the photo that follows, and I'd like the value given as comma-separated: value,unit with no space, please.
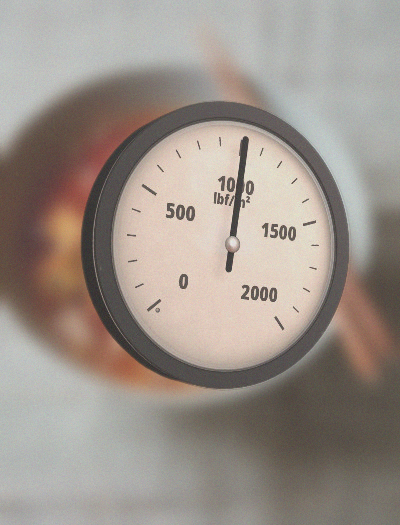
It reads 1000,psi
